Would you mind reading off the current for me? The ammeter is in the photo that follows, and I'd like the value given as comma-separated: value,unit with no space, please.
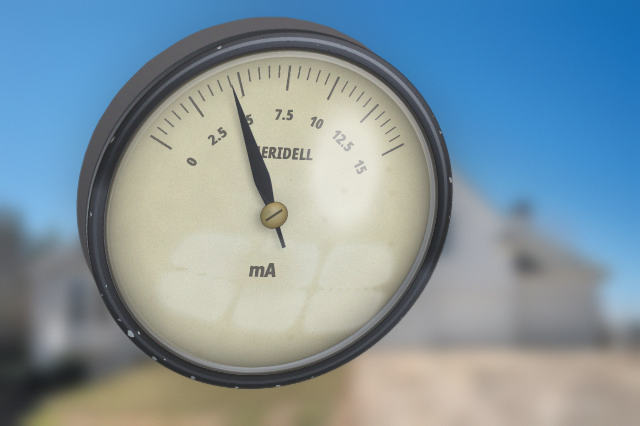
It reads 4.5,mA
